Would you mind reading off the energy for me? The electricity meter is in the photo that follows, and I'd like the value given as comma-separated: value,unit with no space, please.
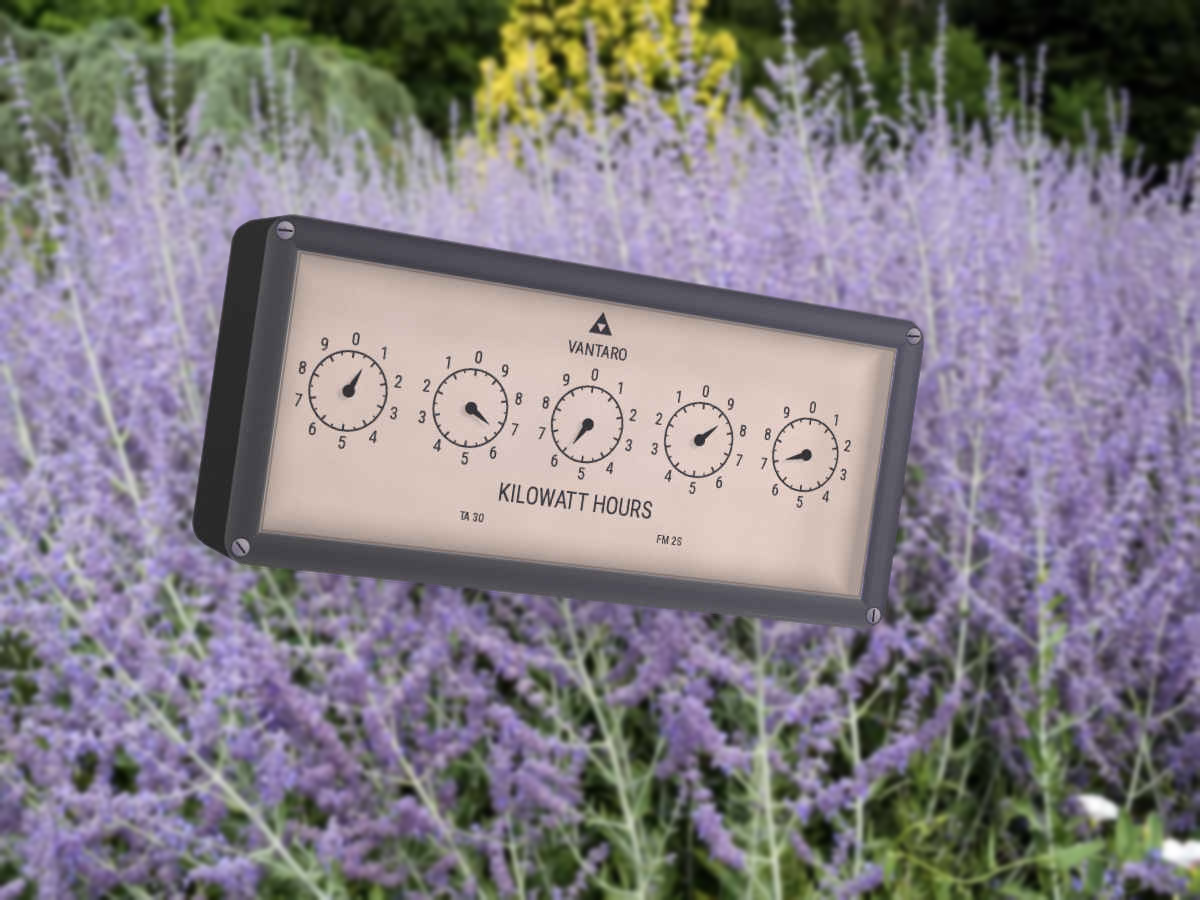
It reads 6587,kWh
